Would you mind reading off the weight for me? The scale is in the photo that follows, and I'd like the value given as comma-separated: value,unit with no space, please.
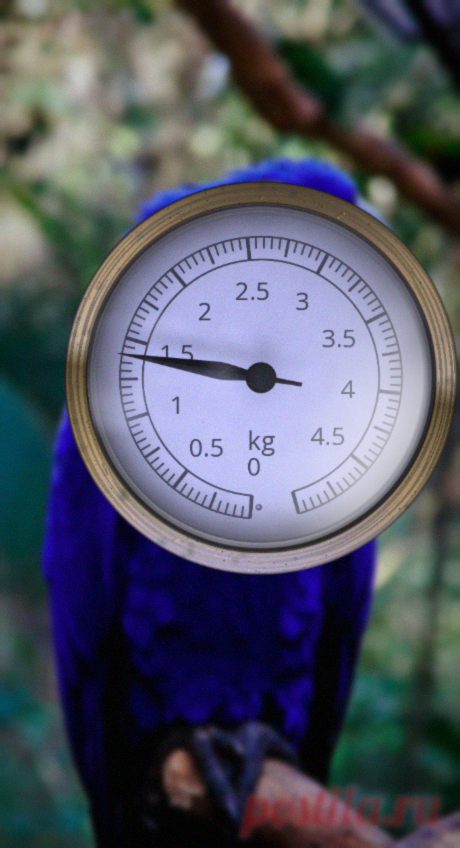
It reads 1.4,kg
